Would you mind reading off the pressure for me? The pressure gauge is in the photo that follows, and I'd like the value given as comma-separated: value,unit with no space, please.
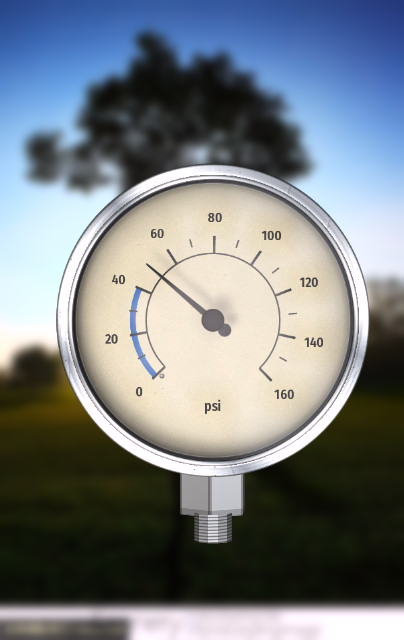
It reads 50,psi
